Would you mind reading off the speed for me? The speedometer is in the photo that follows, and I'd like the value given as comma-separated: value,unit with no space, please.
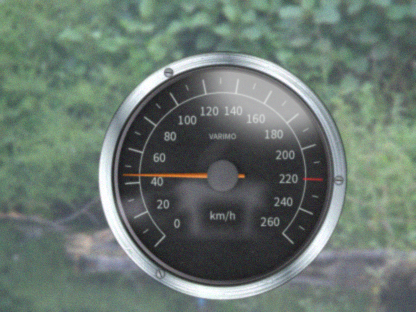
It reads 45,km/h
